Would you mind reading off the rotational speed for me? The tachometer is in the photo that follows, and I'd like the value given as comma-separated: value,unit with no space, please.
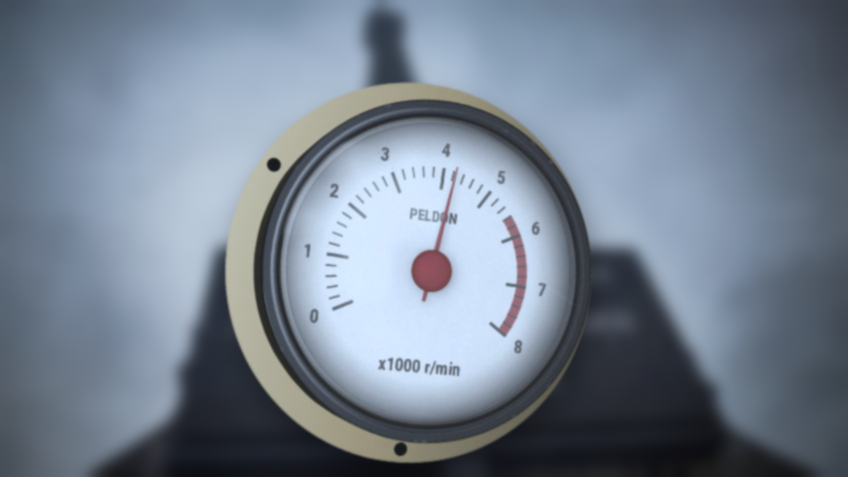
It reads 4200,rpm
